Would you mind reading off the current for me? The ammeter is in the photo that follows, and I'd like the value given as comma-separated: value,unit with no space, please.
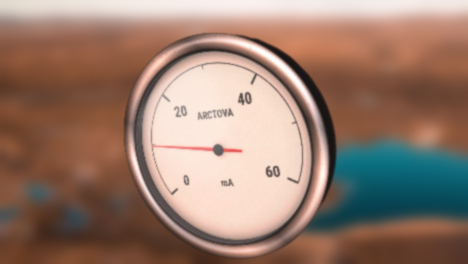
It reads 10,mA
